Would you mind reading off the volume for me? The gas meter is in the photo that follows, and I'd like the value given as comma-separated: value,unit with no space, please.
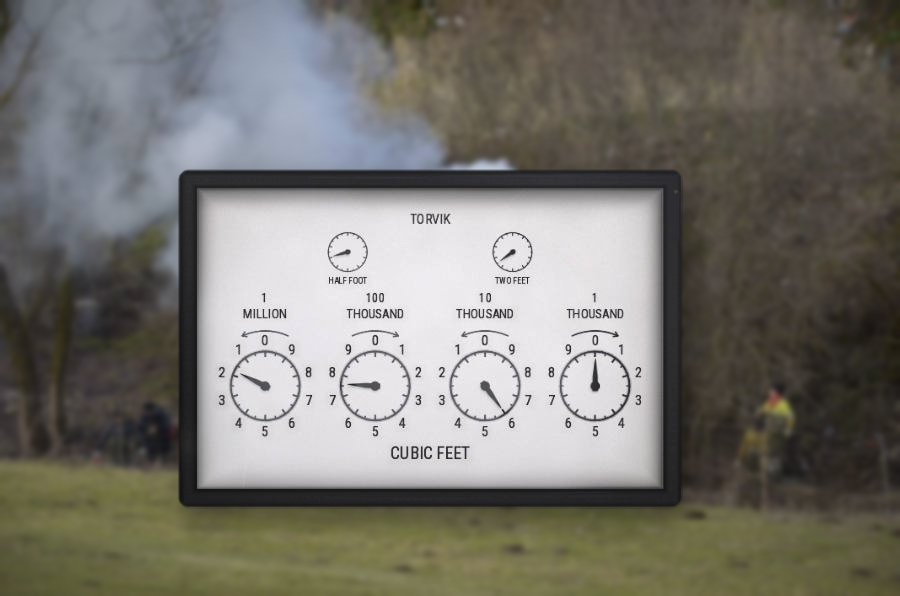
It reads 176000,ft³
